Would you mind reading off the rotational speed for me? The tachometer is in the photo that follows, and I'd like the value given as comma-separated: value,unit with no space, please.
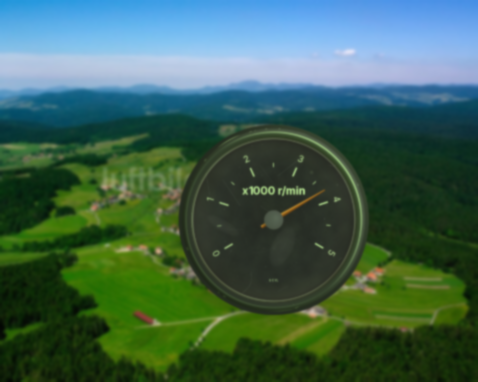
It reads 3750,rpm
